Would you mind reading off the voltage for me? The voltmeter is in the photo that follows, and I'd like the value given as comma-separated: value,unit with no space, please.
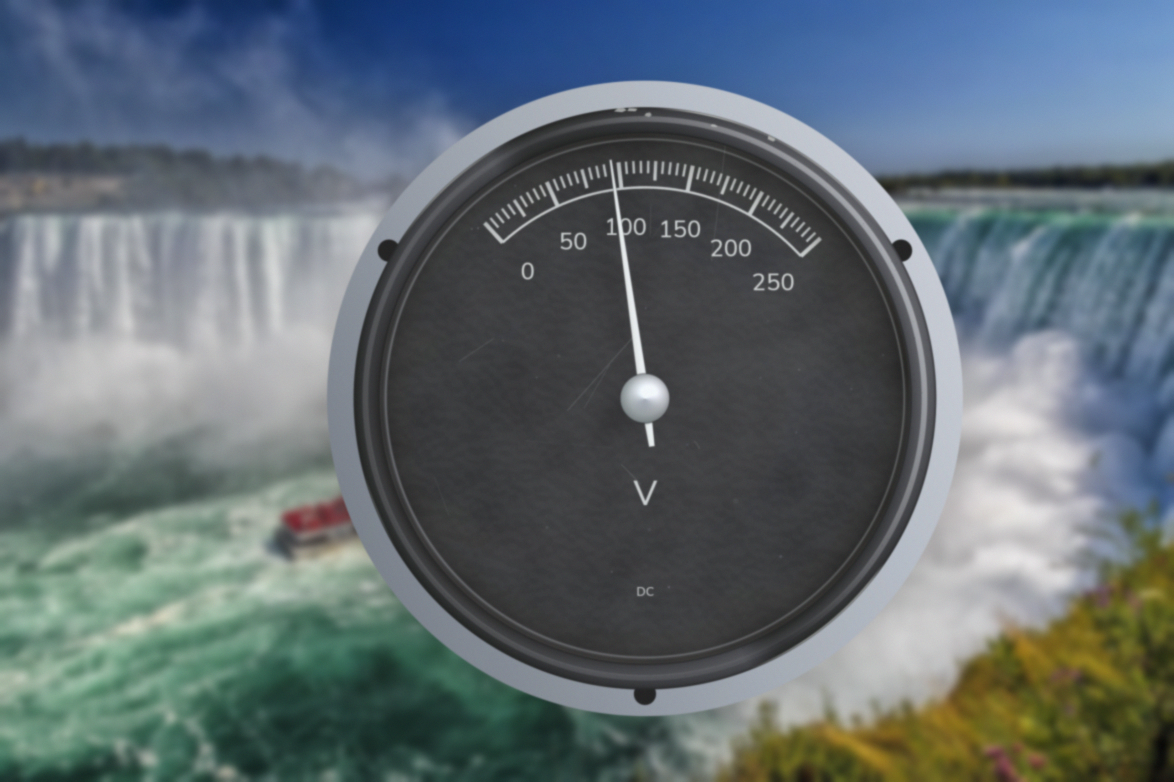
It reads 95,V
